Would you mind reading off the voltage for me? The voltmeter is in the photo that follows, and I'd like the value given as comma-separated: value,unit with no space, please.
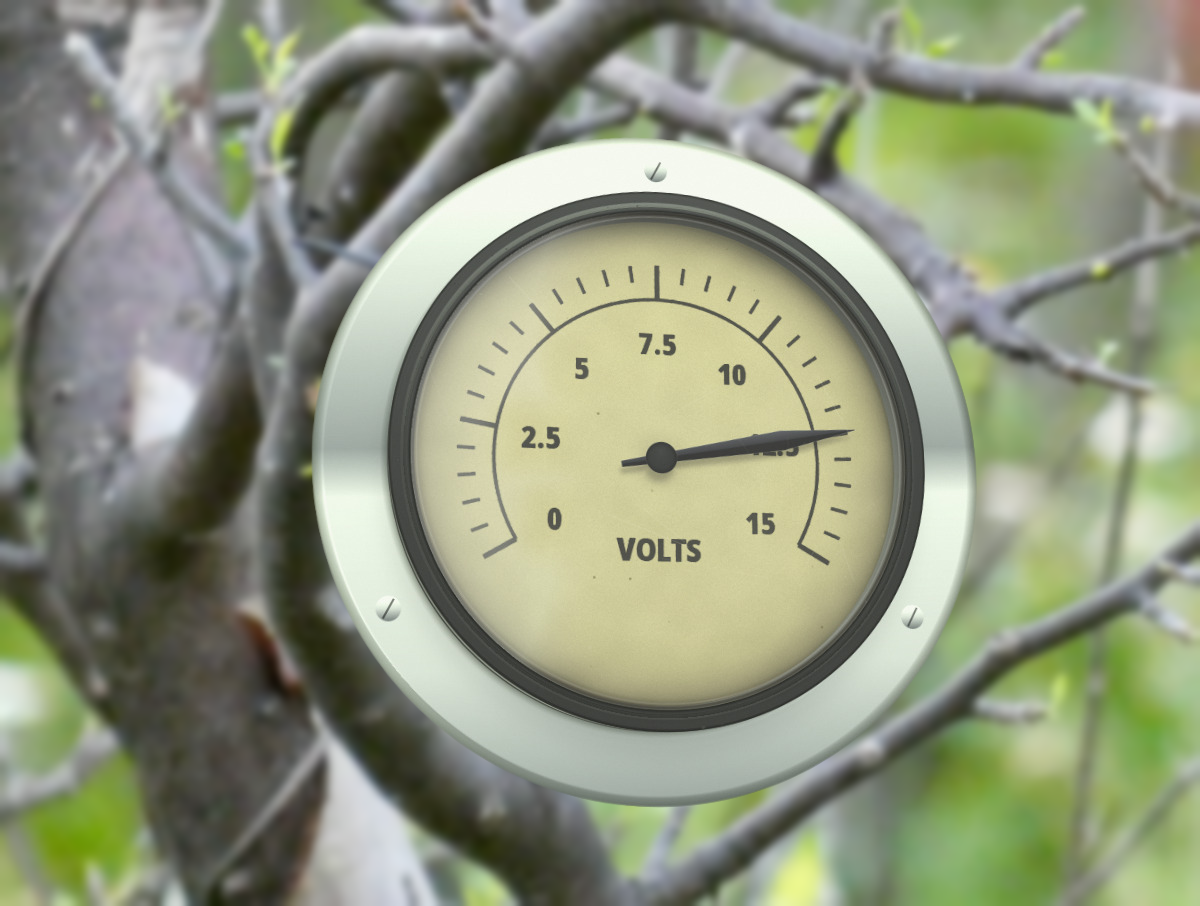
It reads 12.5,V
